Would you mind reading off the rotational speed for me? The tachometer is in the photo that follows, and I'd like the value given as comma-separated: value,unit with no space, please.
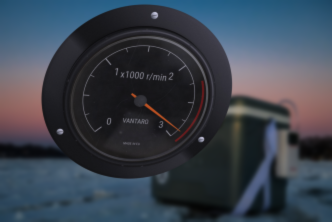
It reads 2875,rpm
